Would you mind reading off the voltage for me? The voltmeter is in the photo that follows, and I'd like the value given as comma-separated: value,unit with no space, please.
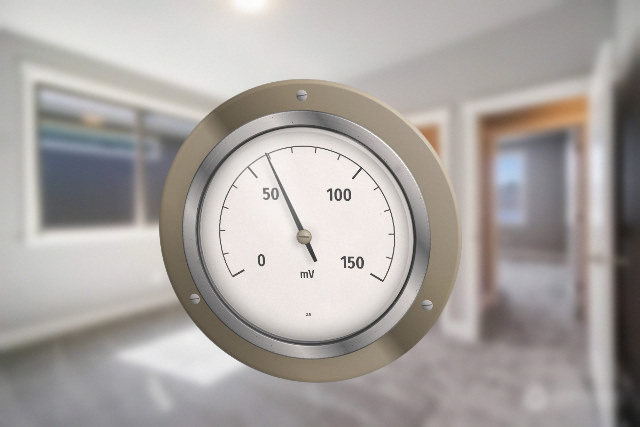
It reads 60,mV
